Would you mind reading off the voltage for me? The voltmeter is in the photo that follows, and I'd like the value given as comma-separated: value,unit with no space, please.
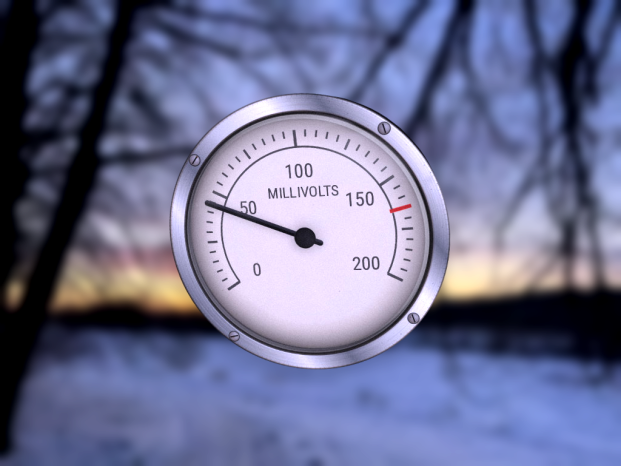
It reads 45,mV
